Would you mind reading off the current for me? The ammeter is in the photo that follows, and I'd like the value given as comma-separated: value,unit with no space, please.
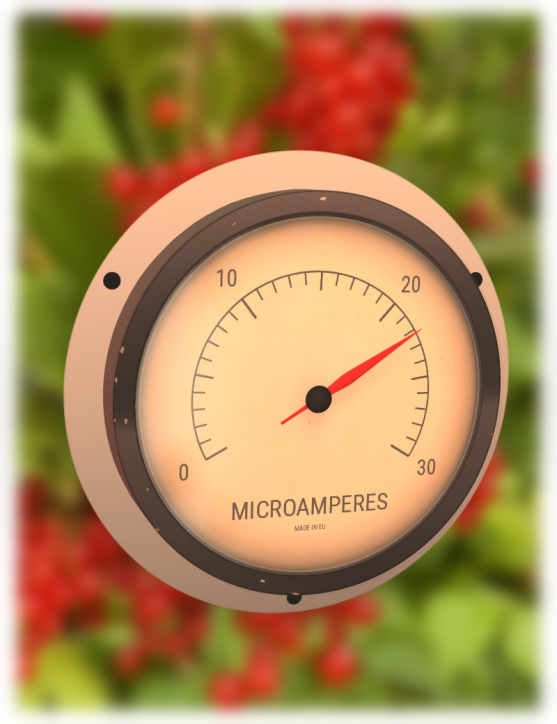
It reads 22,µA
